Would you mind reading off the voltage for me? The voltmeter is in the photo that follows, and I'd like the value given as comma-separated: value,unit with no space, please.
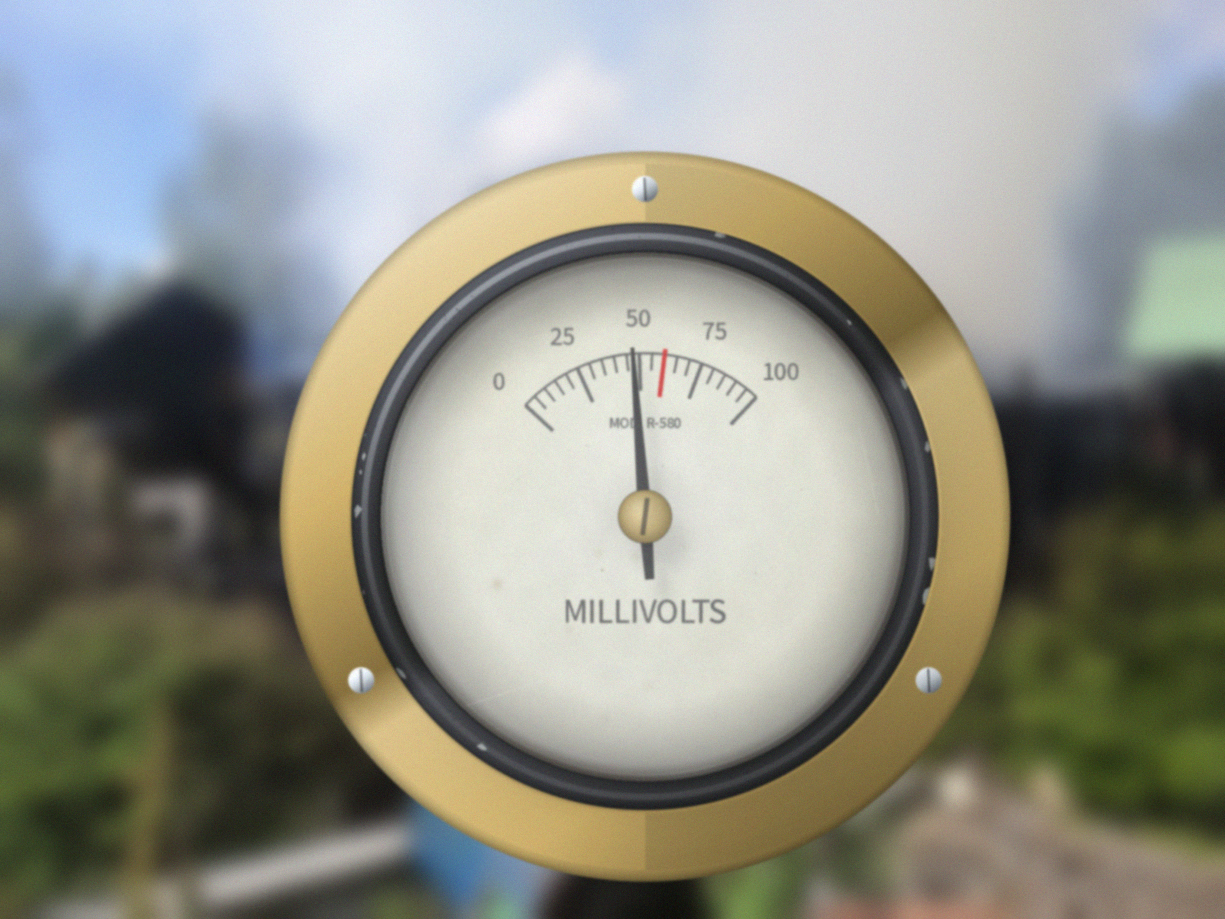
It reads 47.5,mV
